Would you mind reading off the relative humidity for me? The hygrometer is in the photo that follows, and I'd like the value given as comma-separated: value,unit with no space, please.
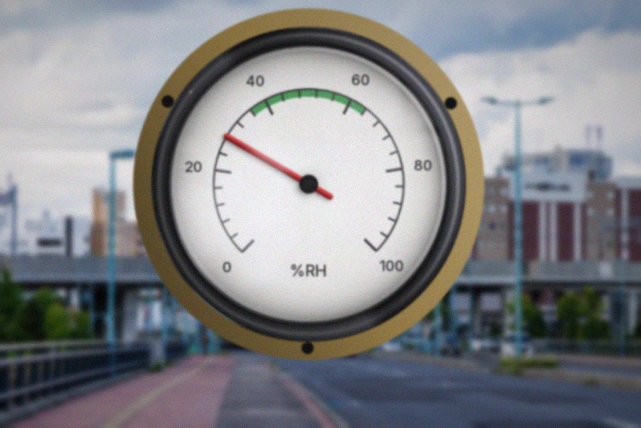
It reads 28,%
